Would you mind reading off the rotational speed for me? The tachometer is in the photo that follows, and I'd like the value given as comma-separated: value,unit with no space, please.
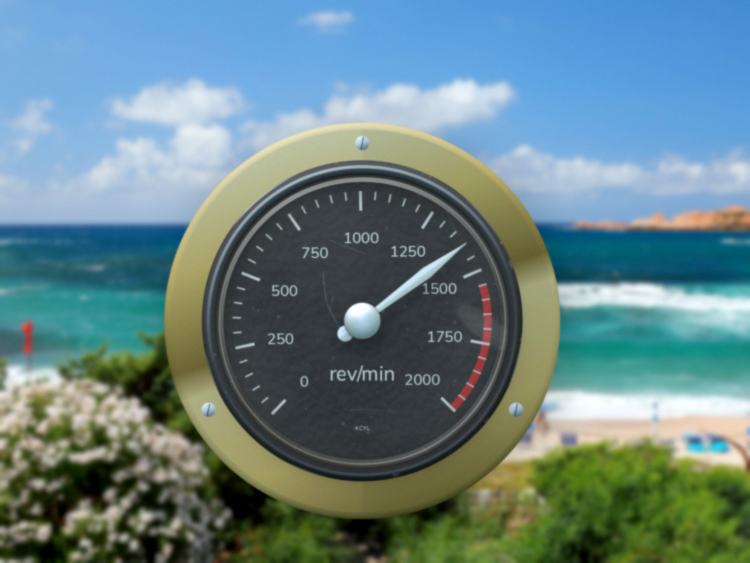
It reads 1400,rpm
